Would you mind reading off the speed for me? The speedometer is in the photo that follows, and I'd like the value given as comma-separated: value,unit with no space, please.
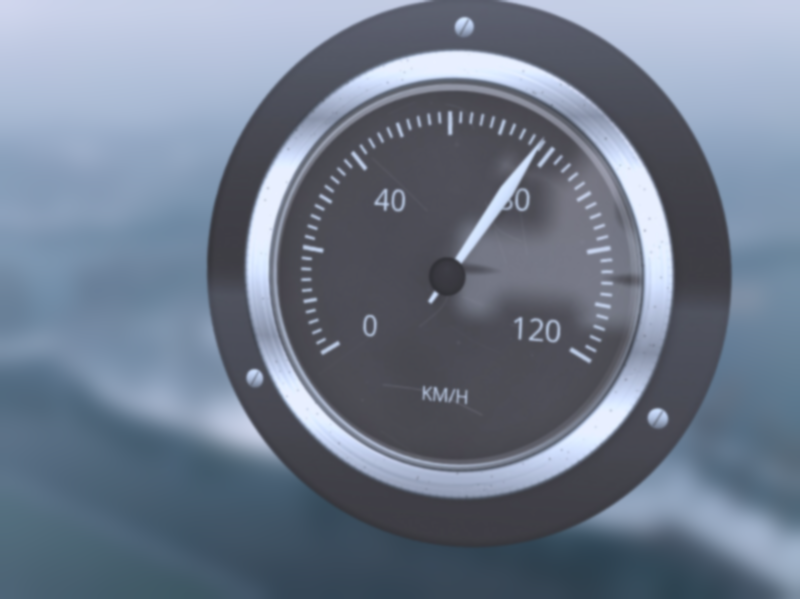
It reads 78,km/h
